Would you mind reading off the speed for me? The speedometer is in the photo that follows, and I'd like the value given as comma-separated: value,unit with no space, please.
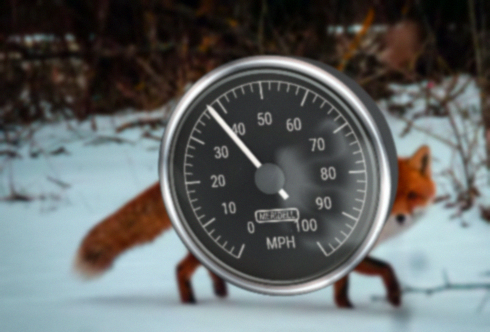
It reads 38,mph
